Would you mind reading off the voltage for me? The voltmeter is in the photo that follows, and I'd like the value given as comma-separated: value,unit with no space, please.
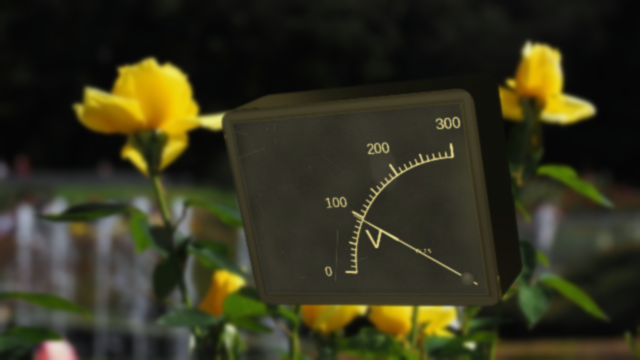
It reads 100,V
